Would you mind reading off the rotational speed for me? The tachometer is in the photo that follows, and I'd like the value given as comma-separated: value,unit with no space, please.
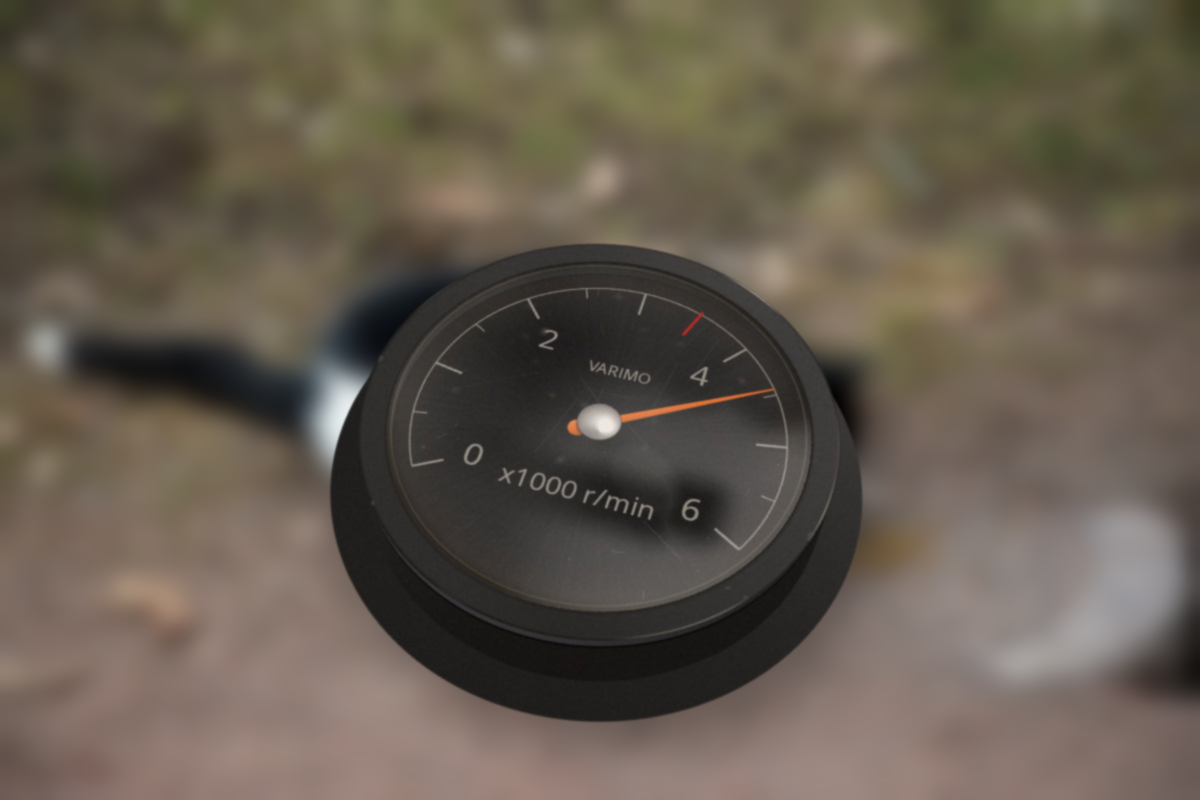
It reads 4500,rpm
